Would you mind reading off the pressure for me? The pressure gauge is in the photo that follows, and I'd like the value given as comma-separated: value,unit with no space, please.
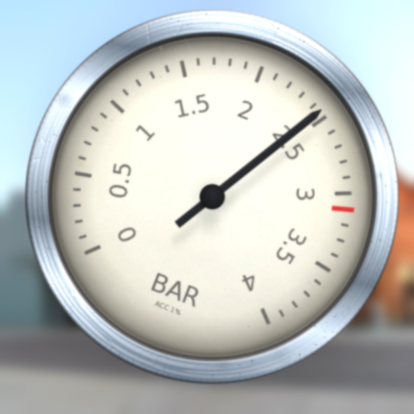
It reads 2.45,bar
